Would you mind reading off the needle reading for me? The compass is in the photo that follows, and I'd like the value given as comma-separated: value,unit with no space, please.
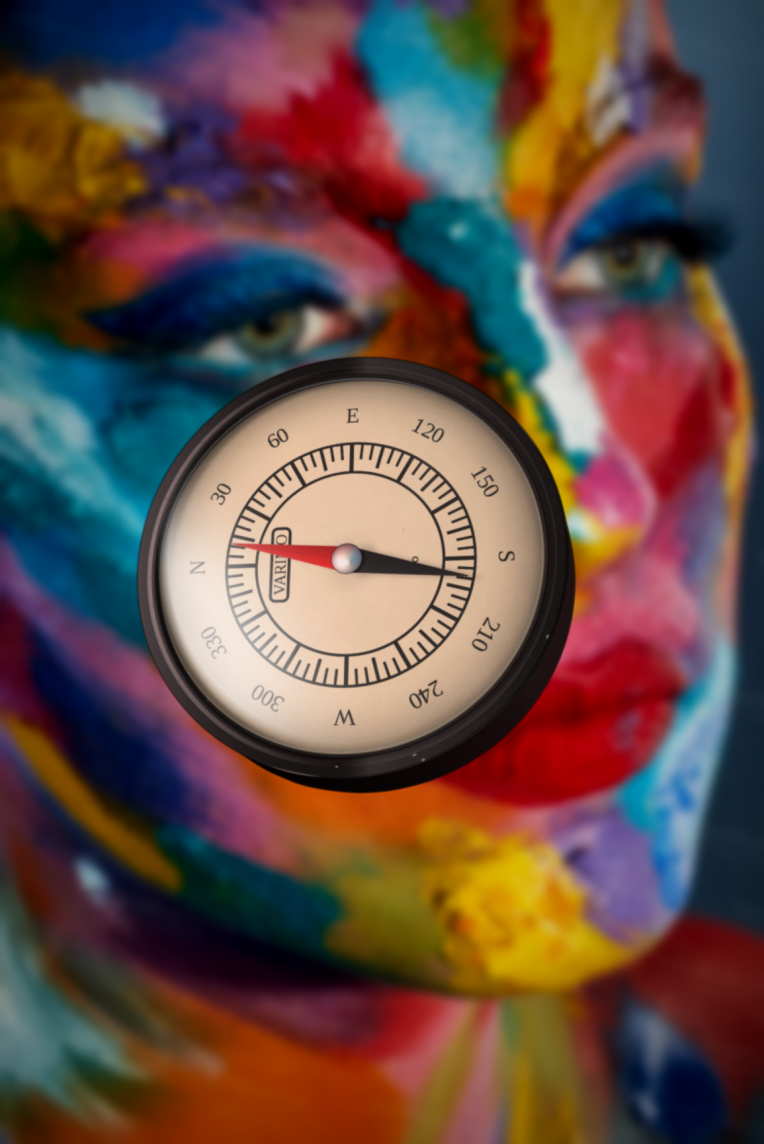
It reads 10,°
